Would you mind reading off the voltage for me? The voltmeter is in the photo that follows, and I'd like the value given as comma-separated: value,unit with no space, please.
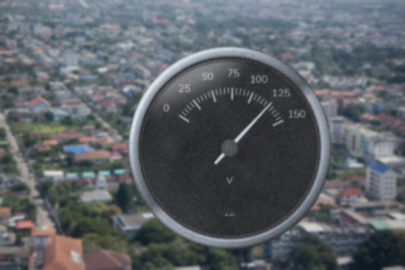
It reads 125,V
